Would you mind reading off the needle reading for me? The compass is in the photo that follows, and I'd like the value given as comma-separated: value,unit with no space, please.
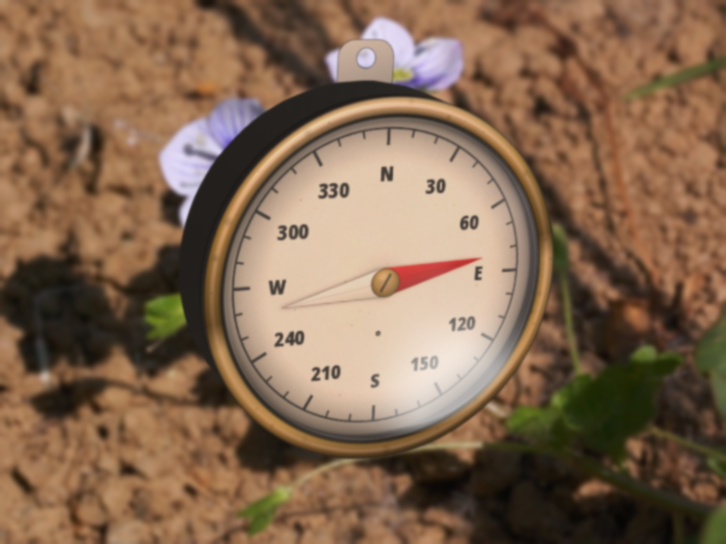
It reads 80,°
